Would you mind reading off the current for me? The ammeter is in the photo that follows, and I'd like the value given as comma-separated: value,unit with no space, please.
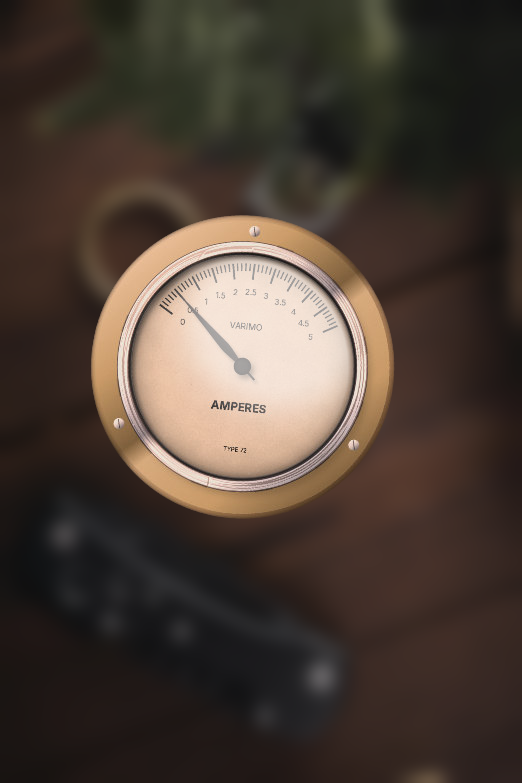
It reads 0.5,A
